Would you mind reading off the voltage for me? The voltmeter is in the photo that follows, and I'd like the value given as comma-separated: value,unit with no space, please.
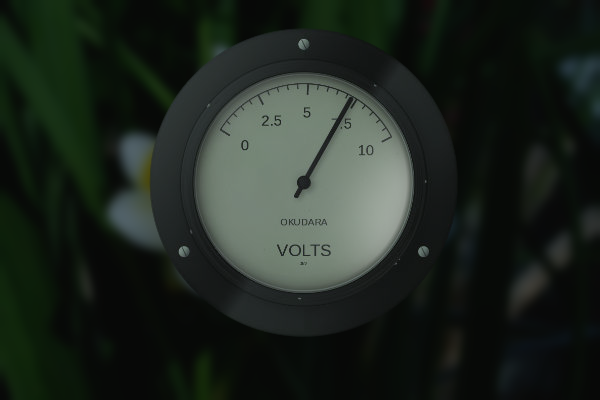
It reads 7.25,V
